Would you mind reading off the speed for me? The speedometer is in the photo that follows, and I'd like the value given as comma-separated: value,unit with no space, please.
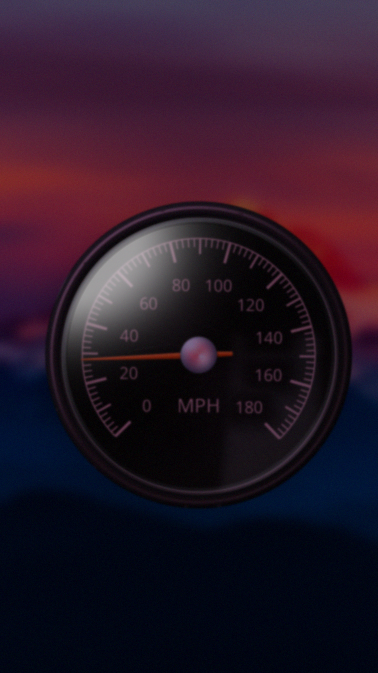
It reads 28,mph
